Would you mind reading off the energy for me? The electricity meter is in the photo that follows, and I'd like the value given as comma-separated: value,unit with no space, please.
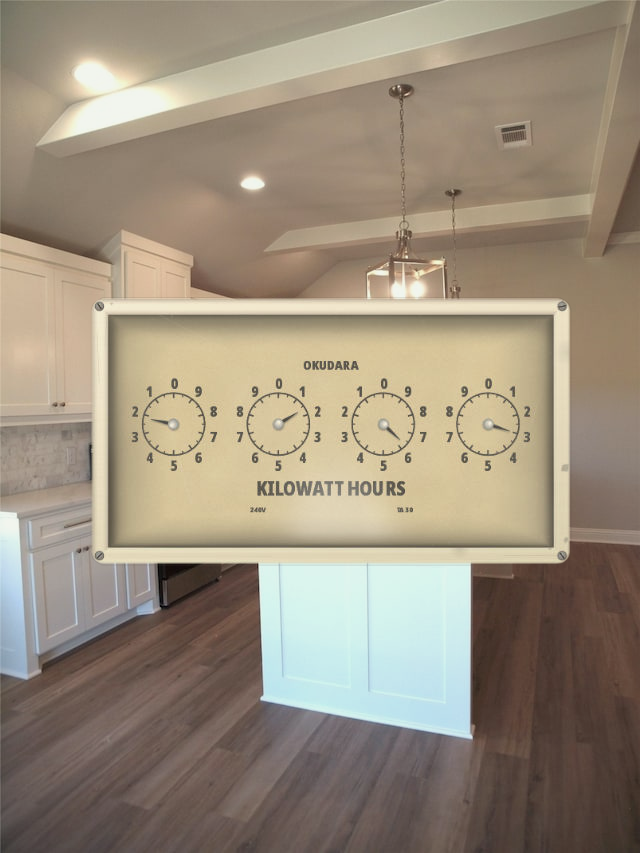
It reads 2163,kWh
